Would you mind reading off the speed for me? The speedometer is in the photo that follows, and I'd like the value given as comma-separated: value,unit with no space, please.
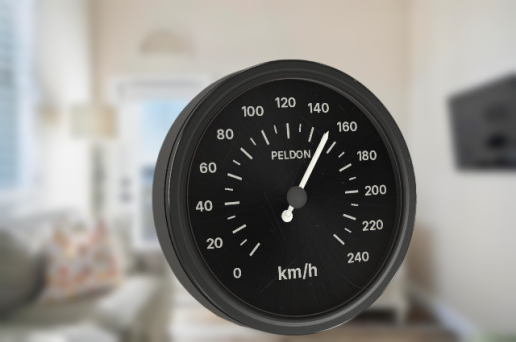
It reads 150,km/h
